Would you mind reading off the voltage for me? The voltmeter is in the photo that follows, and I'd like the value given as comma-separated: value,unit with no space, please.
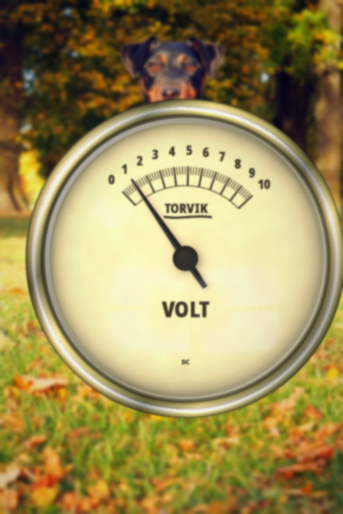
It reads 1,V
